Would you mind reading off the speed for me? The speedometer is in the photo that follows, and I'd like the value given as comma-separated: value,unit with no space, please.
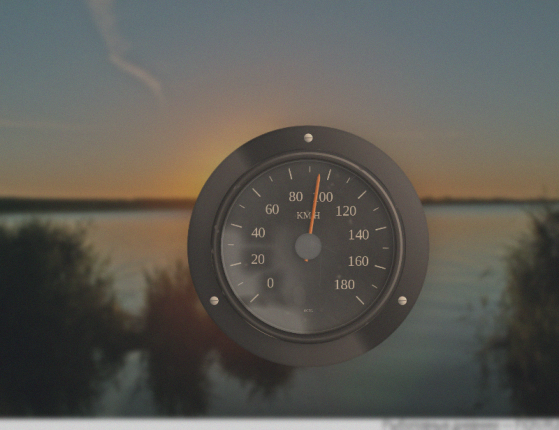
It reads 95,km/h
